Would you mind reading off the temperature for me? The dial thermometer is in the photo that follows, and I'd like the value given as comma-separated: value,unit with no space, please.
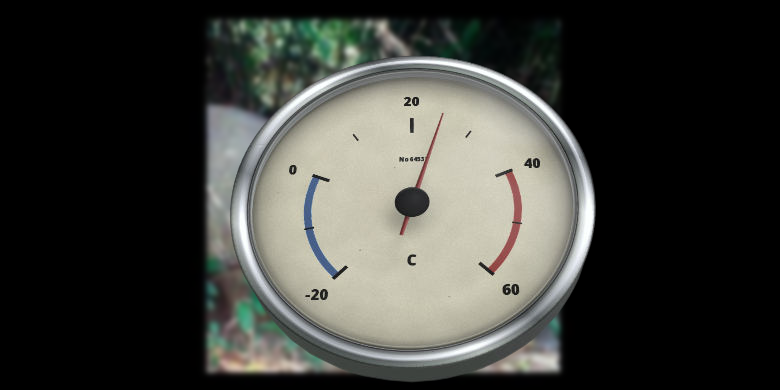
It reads 25,°C
